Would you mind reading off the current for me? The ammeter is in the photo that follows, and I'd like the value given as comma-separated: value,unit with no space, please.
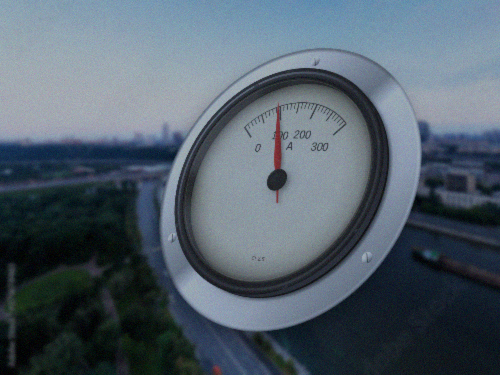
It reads 100,A
